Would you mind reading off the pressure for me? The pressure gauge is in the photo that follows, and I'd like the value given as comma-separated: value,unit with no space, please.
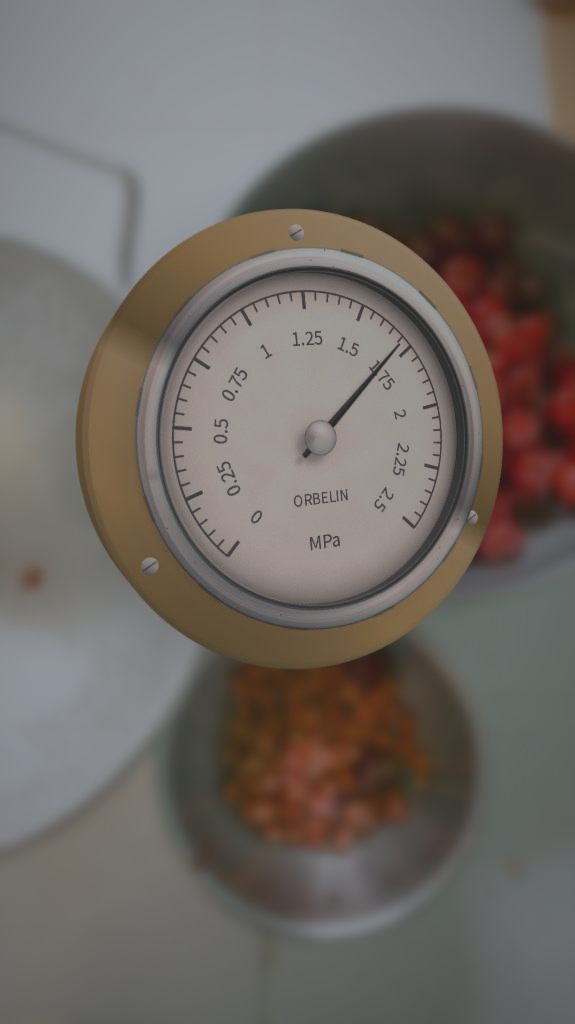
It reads 1.7,MPa
